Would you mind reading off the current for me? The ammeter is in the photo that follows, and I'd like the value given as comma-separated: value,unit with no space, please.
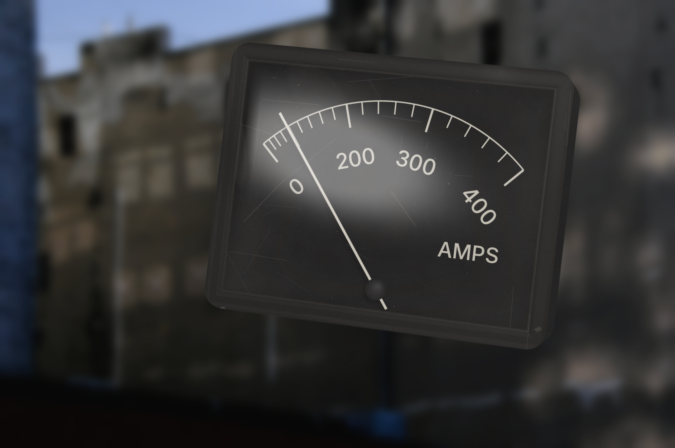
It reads 100,A
